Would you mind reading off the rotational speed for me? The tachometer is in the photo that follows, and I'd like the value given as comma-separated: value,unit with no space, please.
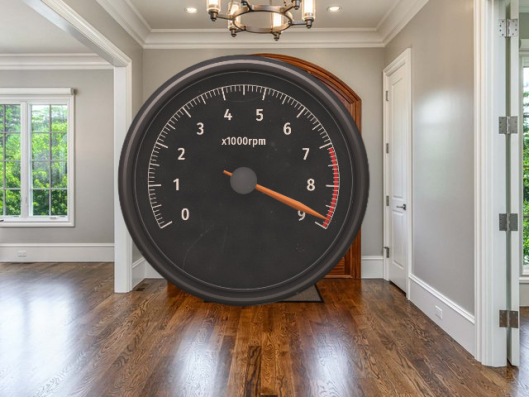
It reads 8800,rpm
